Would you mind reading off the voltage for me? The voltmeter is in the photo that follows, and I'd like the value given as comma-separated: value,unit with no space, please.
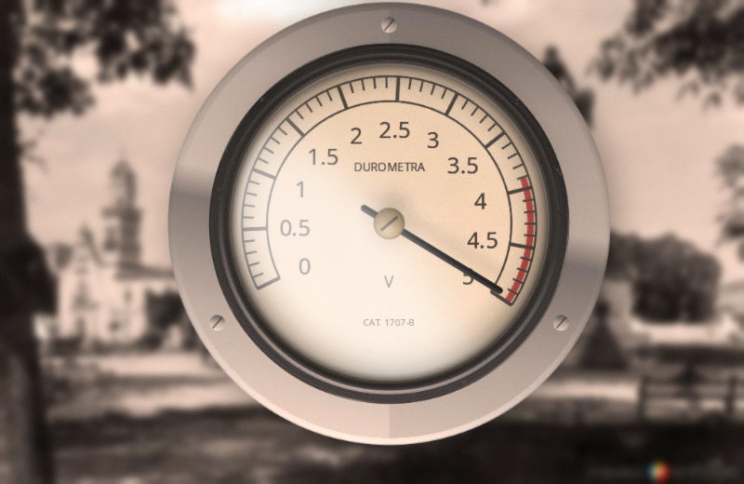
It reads 4.95,V
